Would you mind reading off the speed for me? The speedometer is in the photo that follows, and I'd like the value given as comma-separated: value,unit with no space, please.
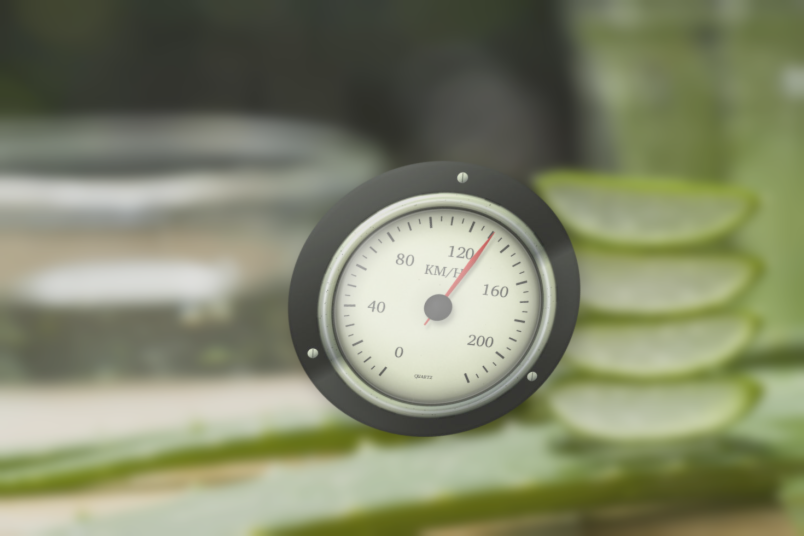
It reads 130,km/h
